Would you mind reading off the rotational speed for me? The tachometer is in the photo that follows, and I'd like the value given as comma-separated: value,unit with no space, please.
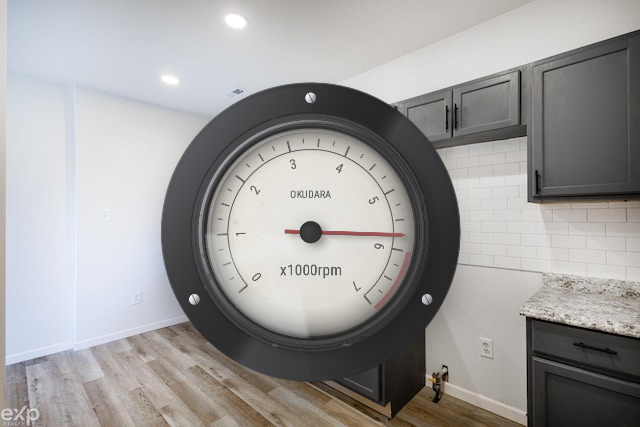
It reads 5750,rpm
